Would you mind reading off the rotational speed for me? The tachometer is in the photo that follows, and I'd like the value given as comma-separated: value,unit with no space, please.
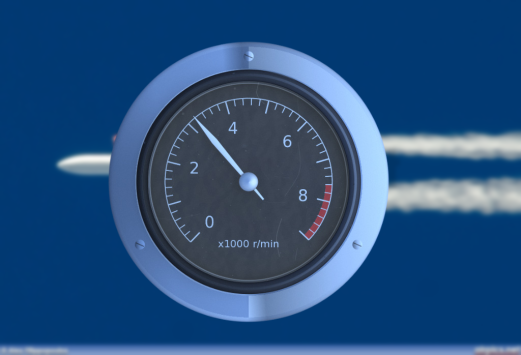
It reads 3200,rpm
